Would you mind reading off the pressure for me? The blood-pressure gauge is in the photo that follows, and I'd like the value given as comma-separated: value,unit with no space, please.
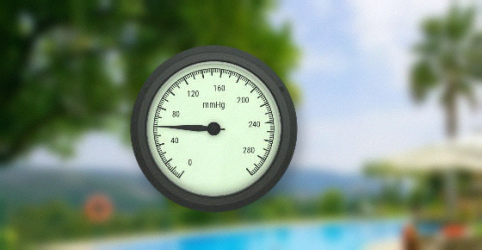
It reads 60,mmHg
